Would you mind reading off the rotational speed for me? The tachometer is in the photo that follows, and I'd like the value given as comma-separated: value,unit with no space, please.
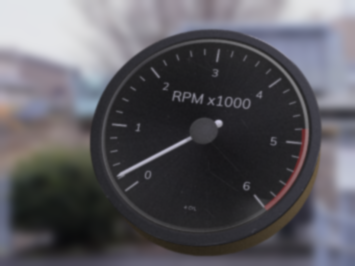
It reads 200,rpm
